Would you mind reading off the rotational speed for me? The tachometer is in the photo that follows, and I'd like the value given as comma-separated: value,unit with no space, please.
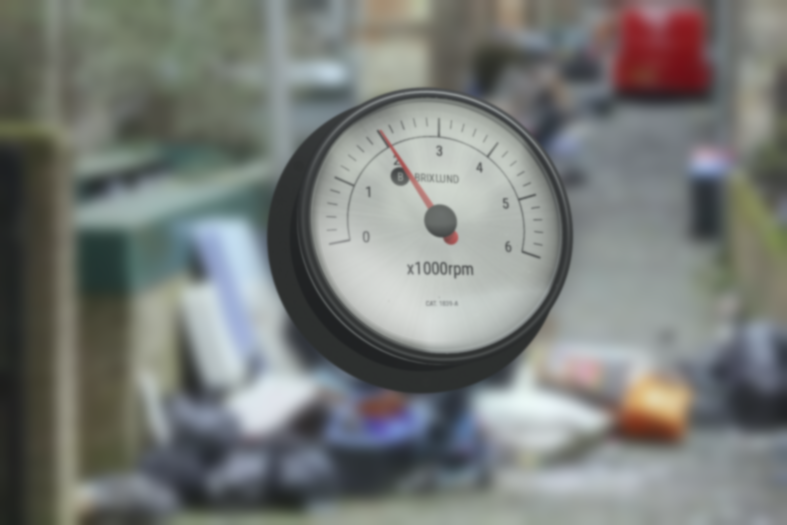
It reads 2000,rpm
